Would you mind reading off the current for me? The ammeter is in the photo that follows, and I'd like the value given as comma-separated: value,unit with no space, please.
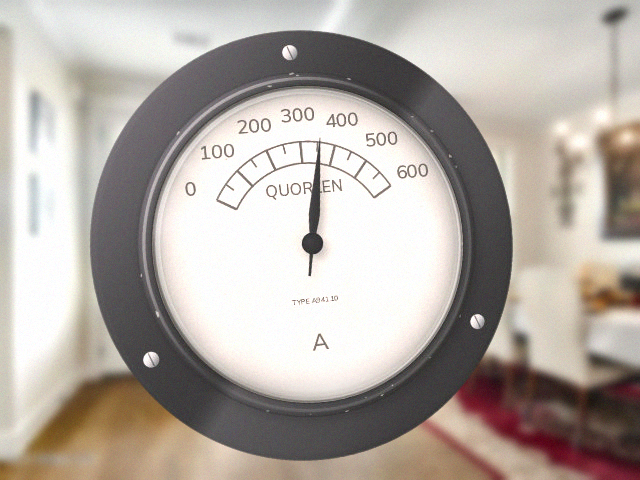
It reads 350,A
